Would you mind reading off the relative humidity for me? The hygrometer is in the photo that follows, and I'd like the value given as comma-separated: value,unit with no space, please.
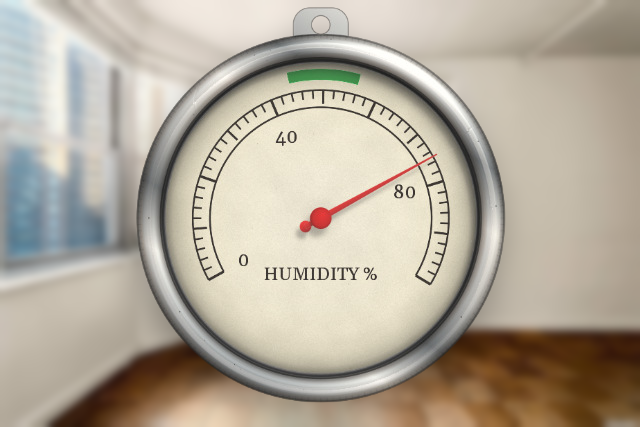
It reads 75,%
